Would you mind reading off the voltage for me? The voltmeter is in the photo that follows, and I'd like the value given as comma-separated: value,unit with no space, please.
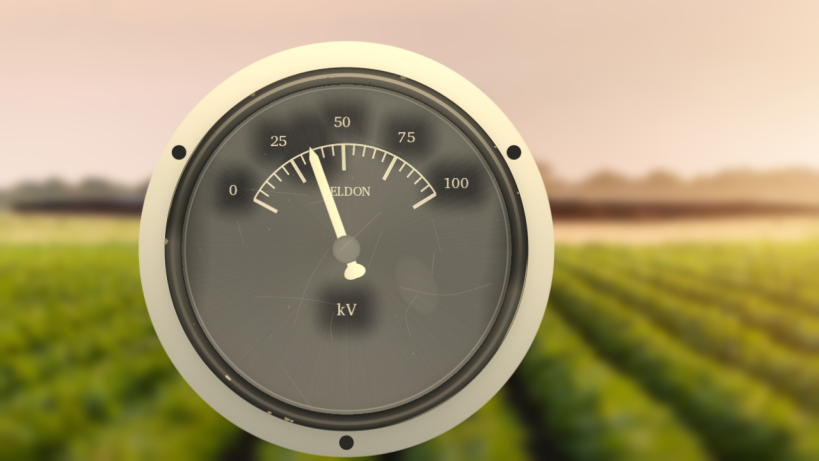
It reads 35,kV
